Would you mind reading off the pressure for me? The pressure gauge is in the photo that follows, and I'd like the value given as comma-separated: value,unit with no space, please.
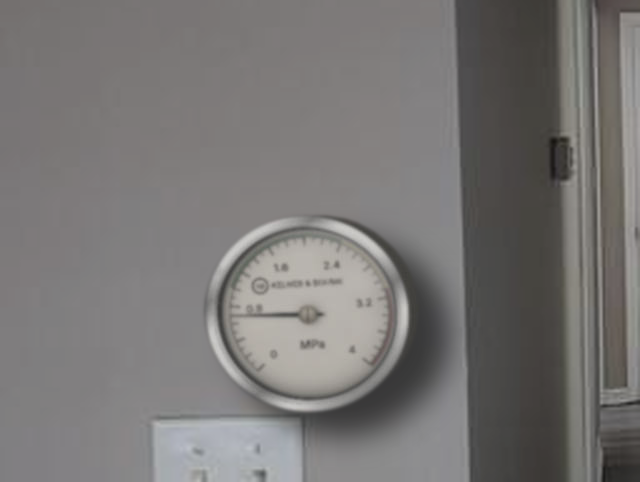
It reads 0.7,MPa
